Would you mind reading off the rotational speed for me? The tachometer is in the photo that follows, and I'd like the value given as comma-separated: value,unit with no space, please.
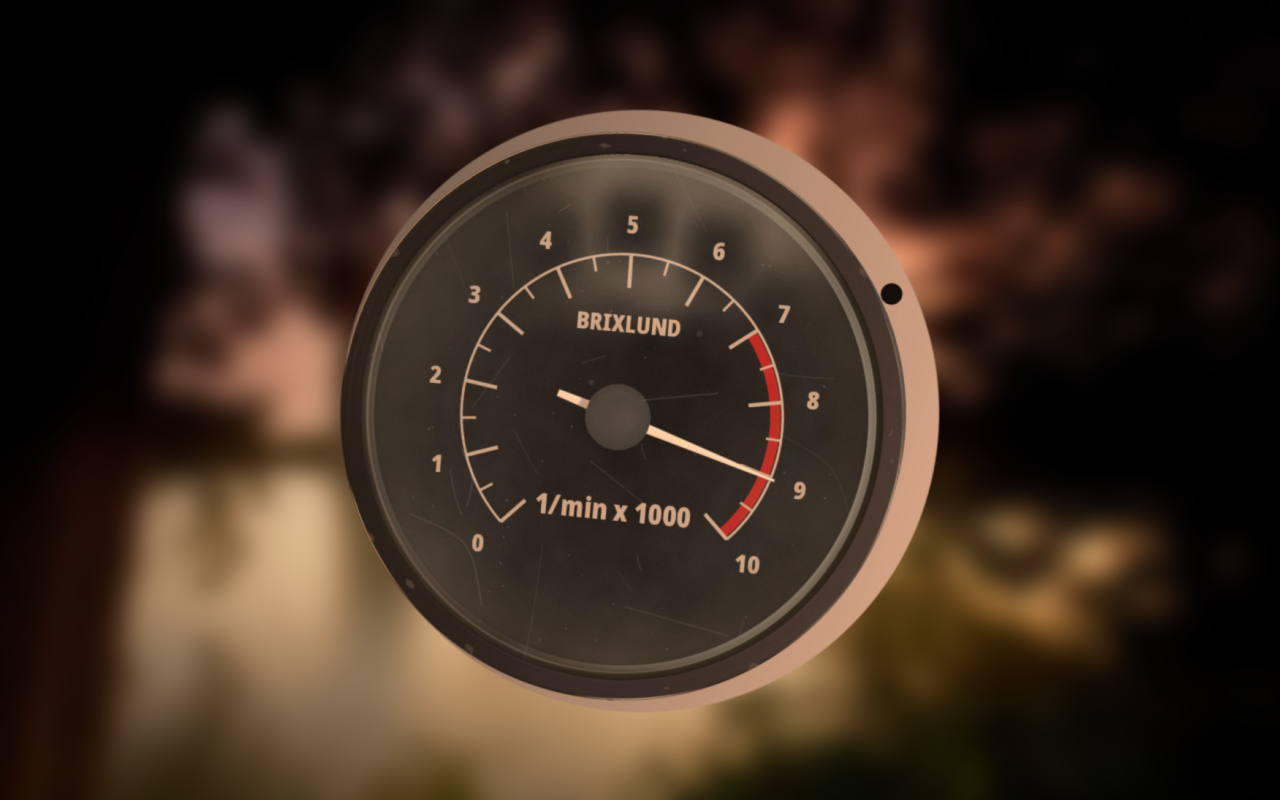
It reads 9000,rpm
